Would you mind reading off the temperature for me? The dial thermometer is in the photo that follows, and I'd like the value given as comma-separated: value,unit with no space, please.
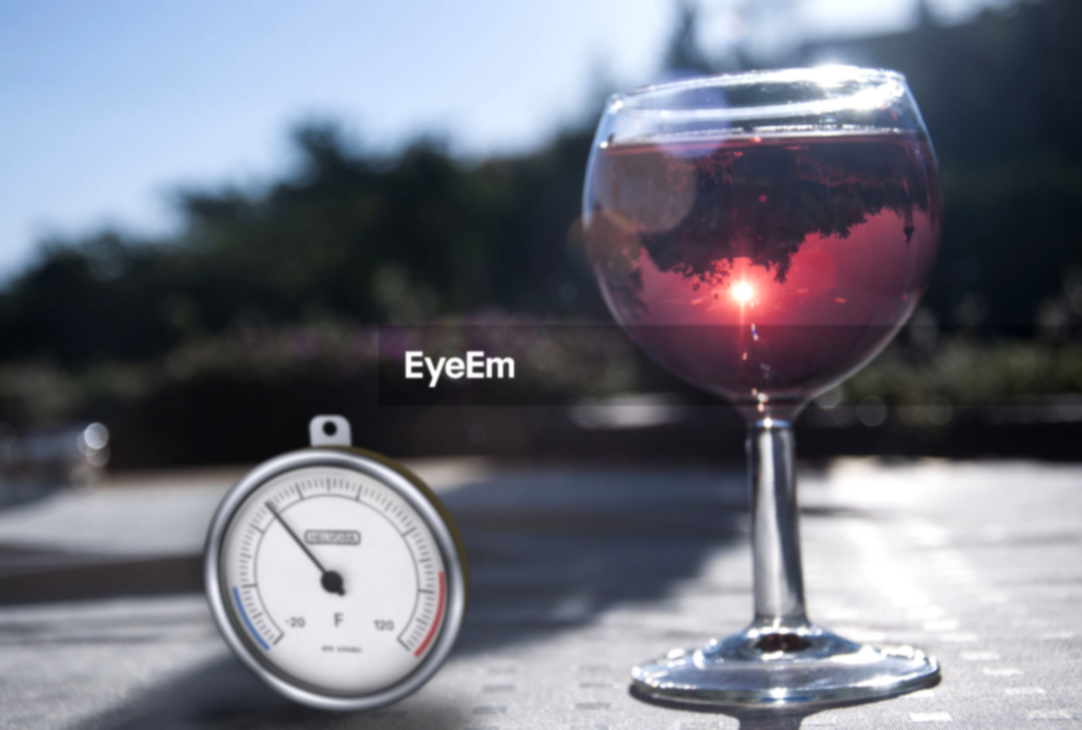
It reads 30,°F
